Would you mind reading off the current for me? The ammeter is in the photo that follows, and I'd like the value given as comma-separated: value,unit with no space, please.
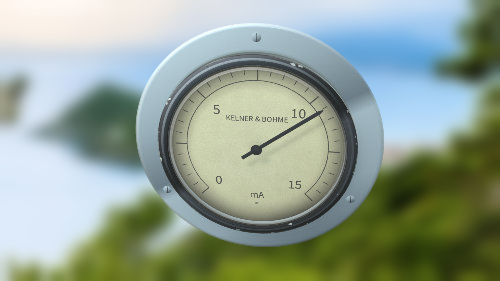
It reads 10.5,mA
